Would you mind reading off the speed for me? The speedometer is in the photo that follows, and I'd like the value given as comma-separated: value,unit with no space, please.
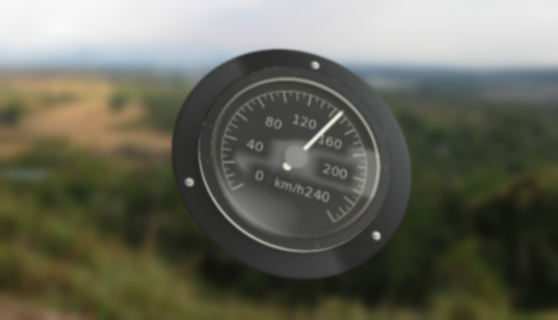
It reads 145,km/h
